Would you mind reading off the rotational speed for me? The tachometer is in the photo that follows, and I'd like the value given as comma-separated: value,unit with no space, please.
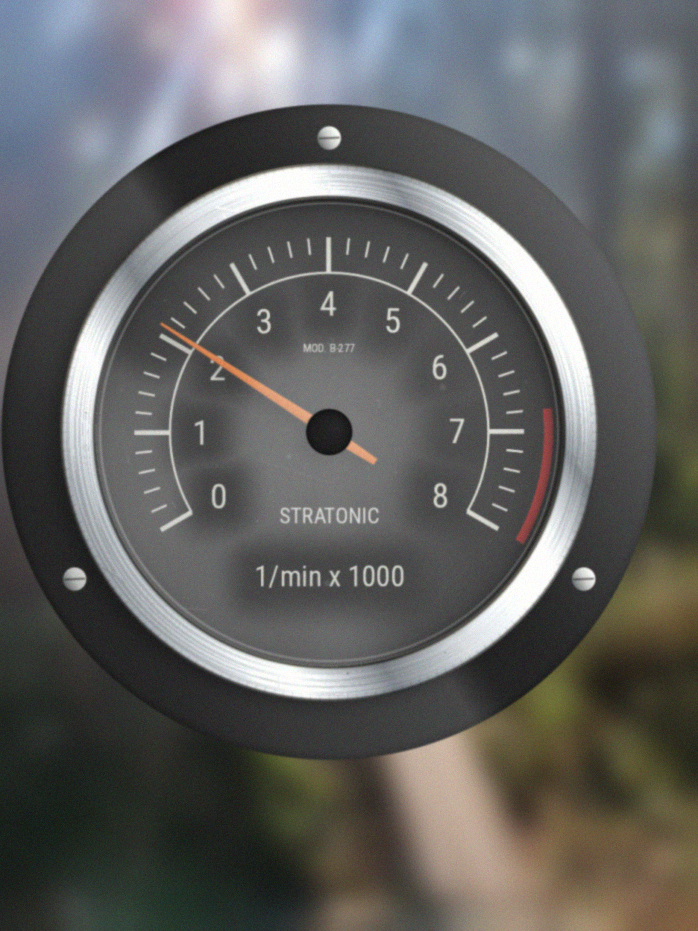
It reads 2100,rpm
